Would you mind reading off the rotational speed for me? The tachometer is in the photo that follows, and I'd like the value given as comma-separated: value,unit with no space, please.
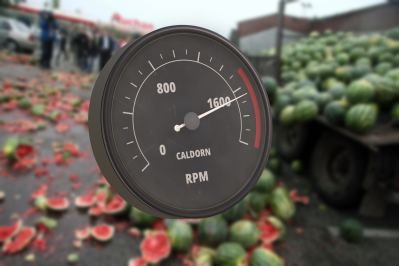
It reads 1650,rpm
